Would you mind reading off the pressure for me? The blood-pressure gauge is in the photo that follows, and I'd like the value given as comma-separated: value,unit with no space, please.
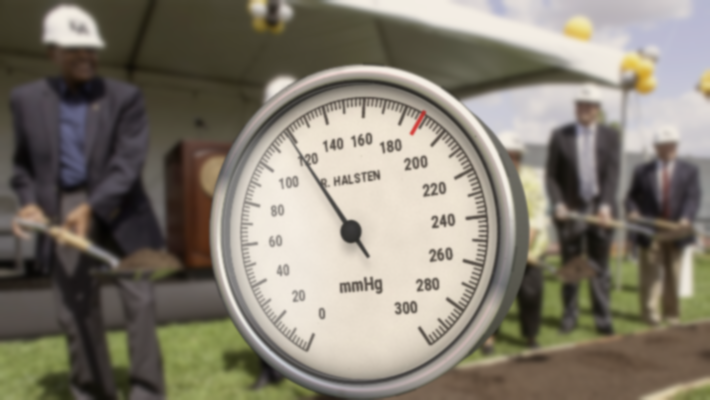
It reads 120,mmHg
